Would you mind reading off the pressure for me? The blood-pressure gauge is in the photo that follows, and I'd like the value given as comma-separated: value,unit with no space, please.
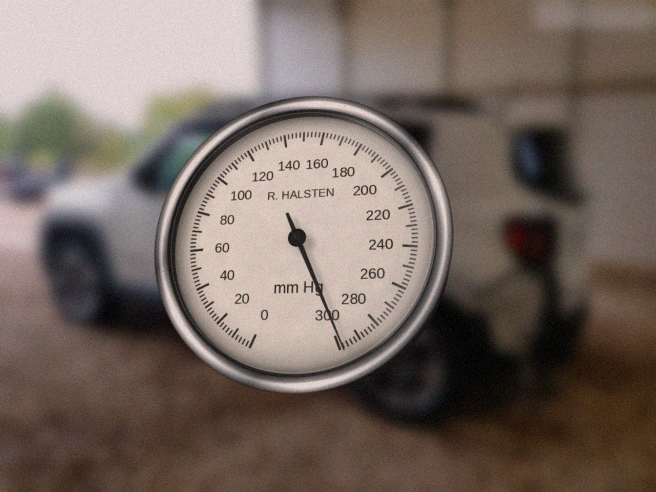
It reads 298,mmHg
